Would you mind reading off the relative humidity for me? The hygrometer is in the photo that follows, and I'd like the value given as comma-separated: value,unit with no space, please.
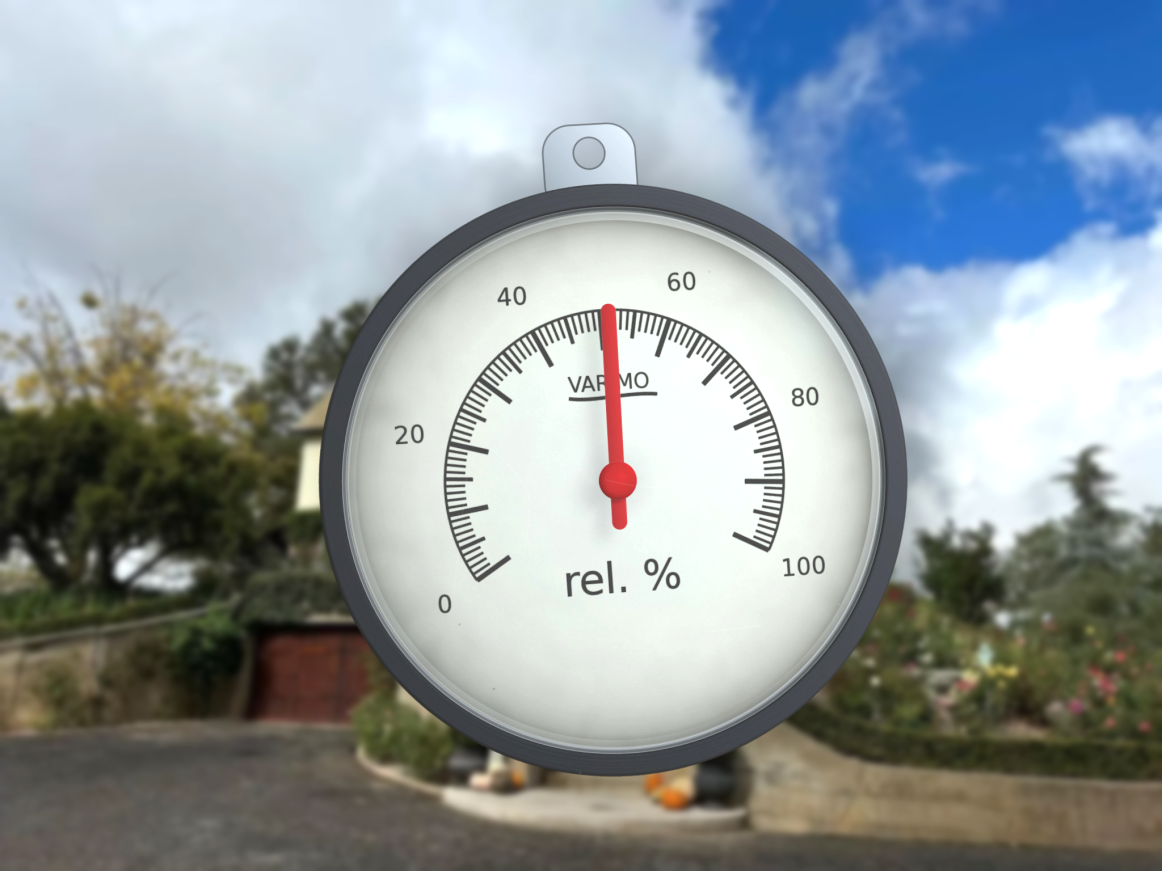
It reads 51,%
